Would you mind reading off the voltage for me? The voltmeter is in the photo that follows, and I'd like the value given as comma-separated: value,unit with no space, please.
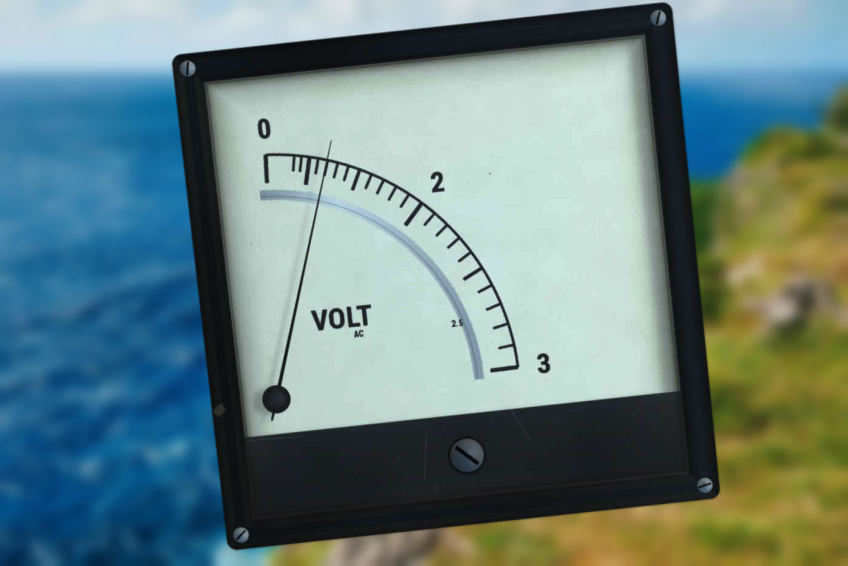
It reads 1.2,V
